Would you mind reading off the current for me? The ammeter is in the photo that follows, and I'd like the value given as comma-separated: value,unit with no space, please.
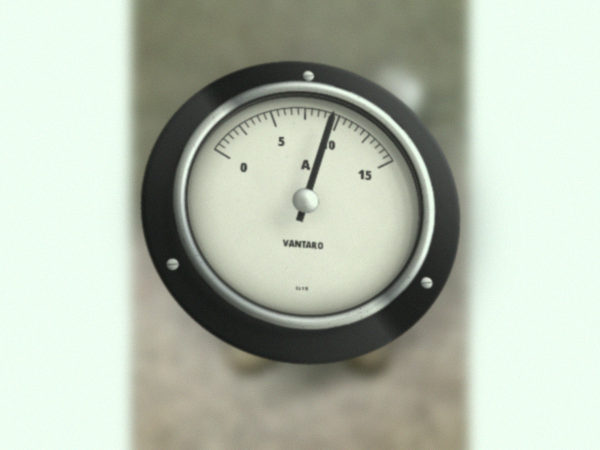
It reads 9.5,A
